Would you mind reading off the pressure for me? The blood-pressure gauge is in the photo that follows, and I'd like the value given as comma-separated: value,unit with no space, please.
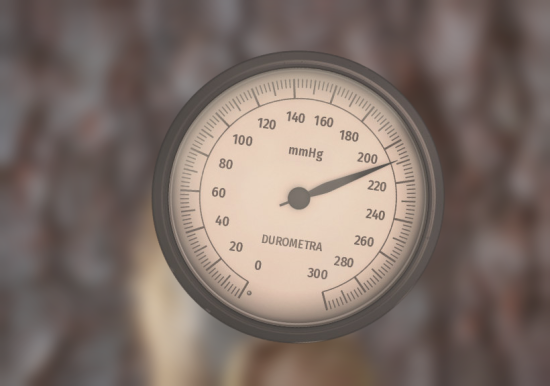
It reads 208,mmHg
